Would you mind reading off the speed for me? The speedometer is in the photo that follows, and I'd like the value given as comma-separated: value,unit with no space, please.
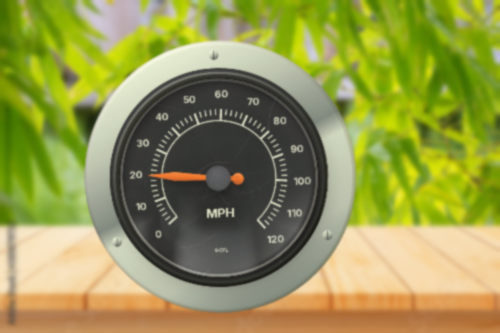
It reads 20,mph
